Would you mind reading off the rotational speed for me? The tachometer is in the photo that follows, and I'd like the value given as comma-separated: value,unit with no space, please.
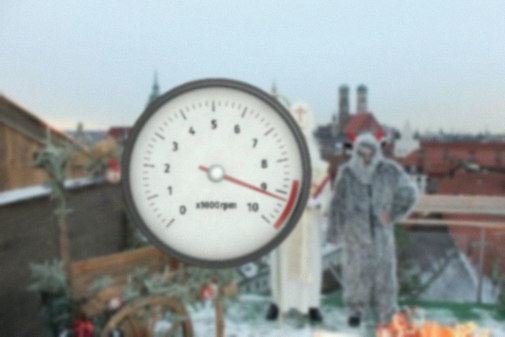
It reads 9200,rpm
